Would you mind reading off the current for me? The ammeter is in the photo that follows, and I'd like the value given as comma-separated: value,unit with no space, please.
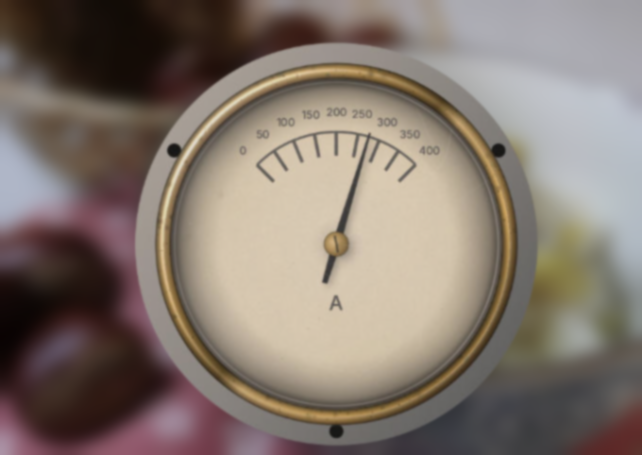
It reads 275,A
